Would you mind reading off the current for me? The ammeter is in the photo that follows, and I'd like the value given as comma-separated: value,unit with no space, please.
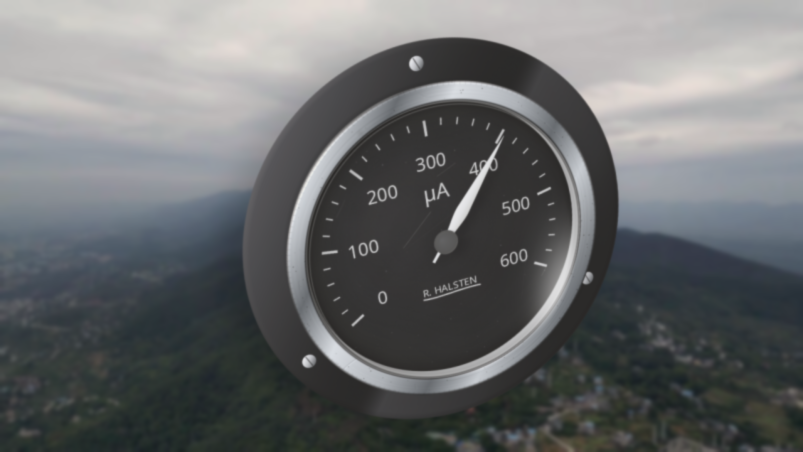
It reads 400,µA
